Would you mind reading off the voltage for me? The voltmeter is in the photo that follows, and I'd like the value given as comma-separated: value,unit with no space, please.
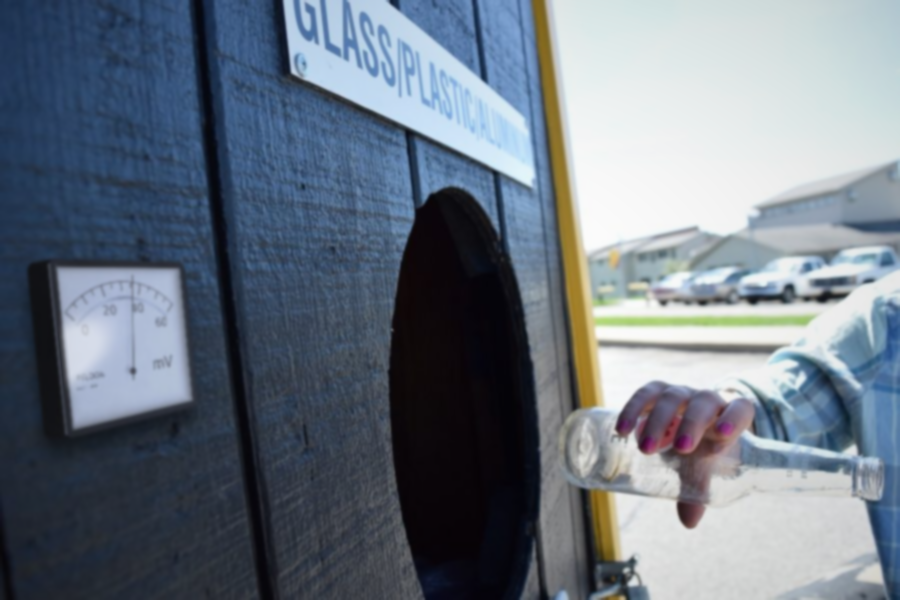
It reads 35,mV
